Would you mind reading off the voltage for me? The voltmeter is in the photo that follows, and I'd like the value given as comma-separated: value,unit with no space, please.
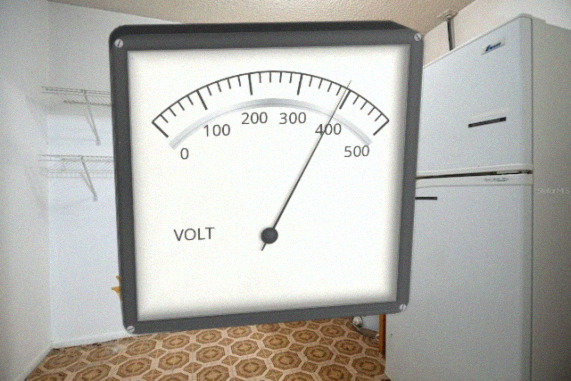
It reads 390,V
